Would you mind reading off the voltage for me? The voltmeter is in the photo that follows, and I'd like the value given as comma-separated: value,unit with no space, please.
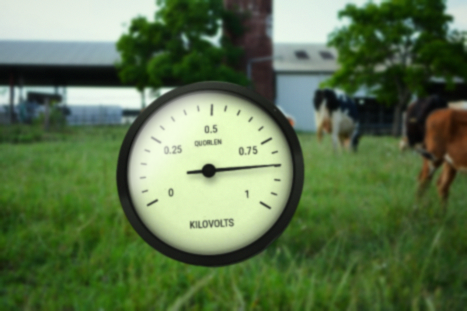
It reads 0.85,kV
